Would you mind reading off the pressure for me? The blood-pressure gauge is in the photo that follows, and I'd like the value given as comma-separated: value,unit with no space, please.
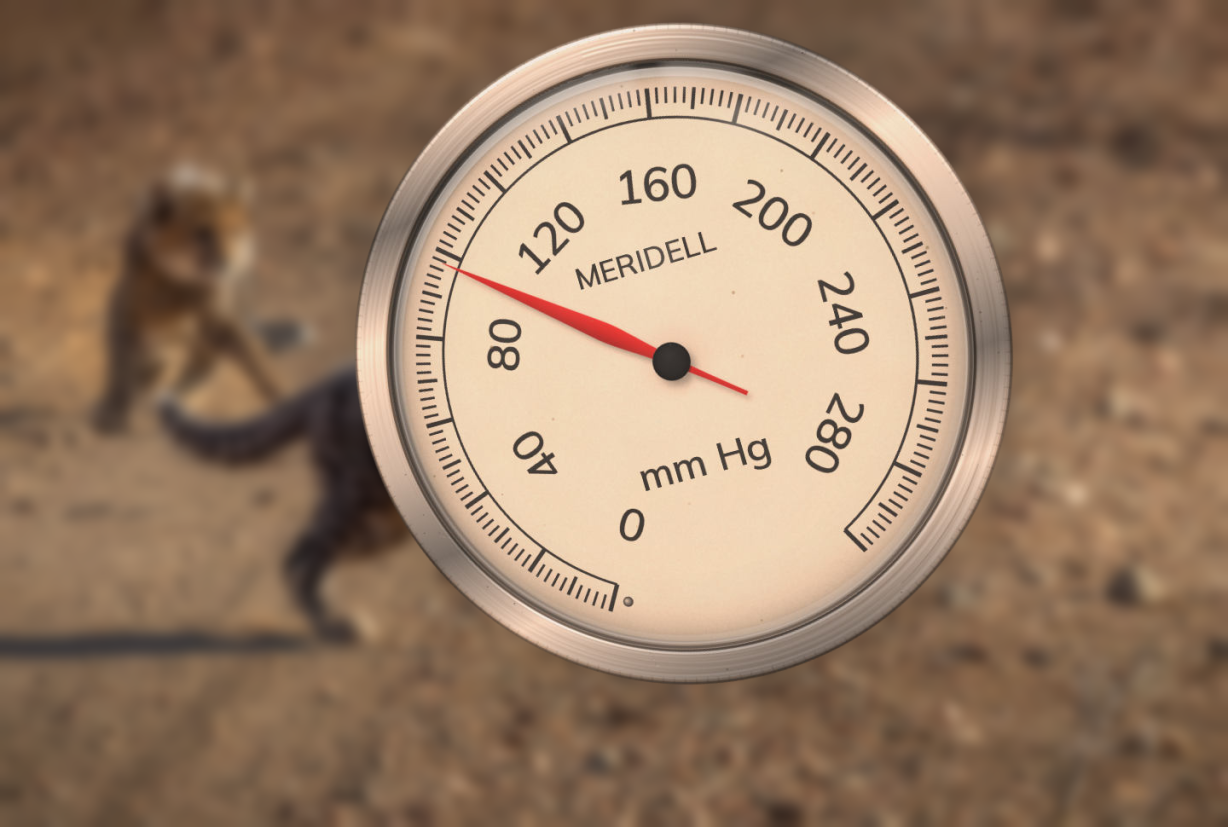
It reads 98,mmHg
